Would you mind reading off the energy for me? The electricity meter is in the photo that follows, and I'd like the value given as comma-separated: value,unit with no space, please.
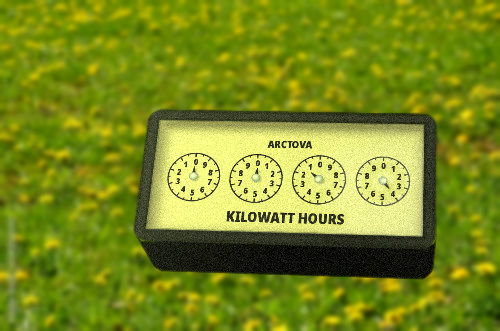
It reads 14,kWh
